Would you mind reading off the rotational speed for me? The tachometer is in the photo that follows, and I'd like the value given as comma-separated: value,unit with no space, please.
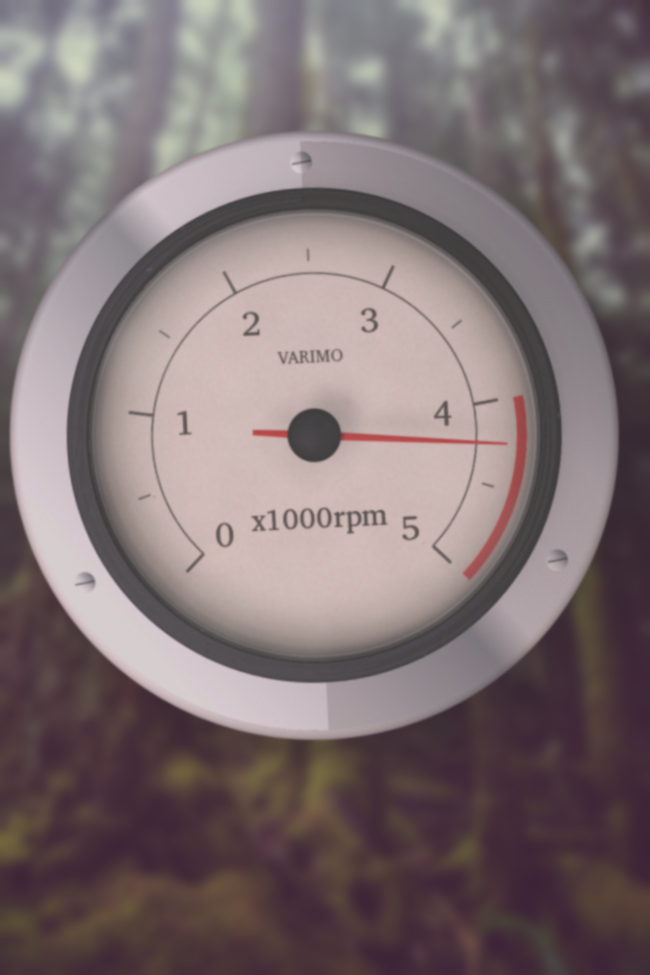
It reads 4250,rpm
